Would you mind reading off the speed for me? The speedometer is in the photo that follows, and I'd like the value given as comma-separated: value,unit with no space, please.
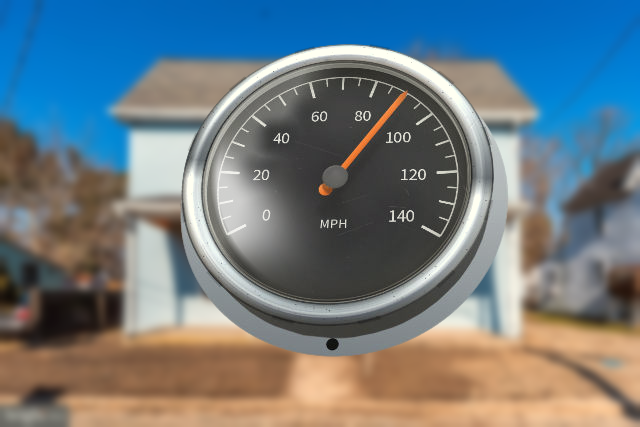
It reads 90,mph
